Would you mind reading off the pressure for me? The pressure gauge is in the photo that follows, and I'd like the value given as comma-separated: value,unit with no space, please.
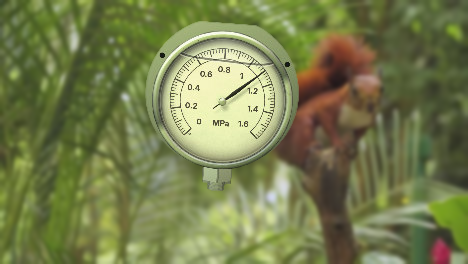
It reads 1.1,MPa
